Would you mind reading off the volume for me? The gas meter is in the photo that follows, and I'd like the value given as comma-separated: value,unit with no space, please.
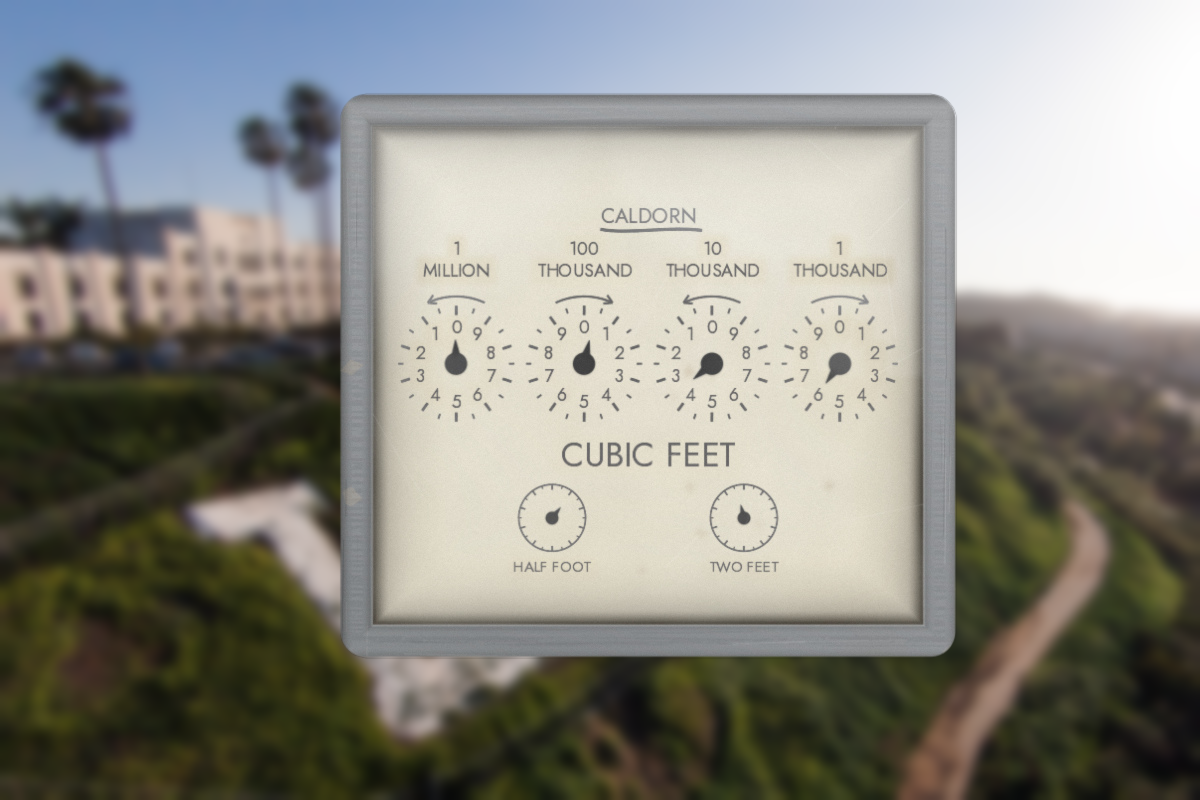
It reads 3600,ft³
